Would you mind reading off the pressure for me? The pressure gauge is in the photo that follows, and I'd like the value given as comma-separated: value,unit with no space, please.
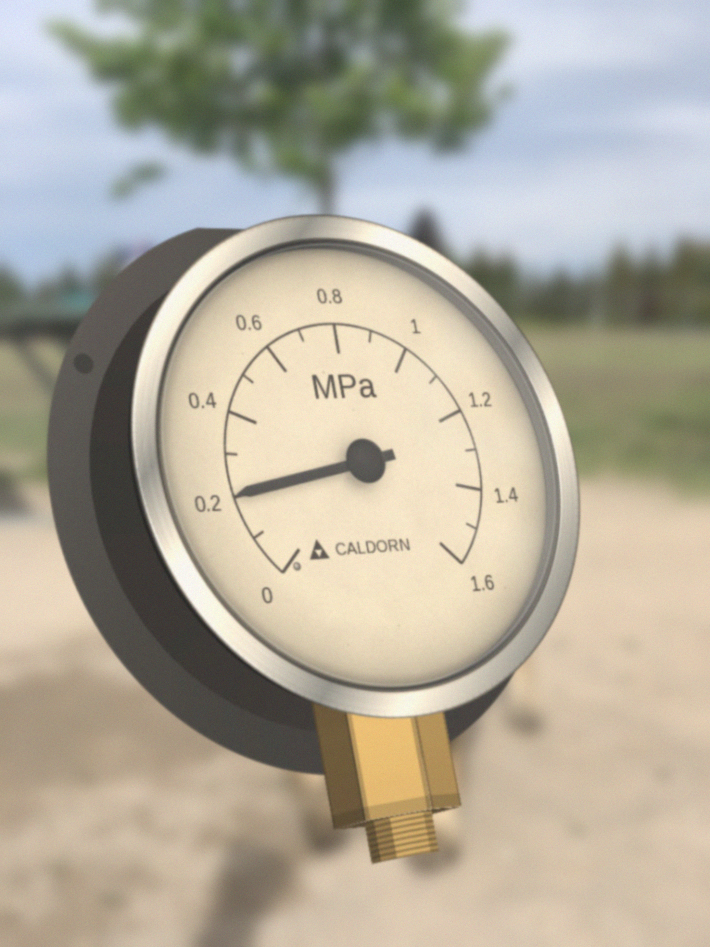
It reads 0.2,MPa
